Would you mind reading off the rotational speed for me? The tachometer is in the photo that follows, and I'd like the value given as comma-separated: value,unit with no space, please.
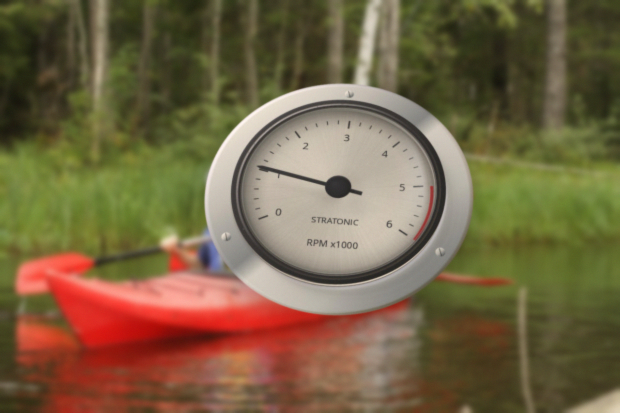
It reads 1000,rpm
